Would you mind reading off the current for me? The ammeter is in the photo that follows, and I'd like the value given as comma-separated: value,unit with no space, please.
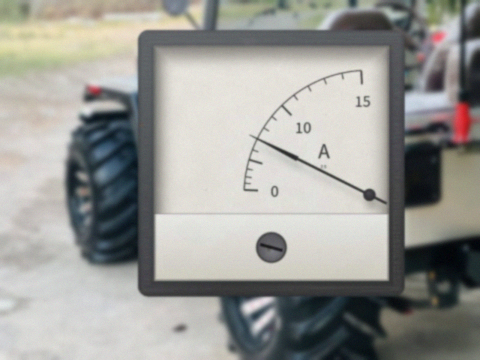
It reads 7,A
